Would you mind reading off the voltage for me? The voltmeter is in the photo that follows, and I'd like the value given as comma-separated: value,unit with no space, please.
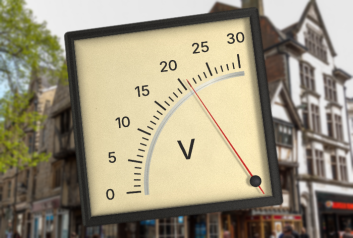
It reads 21,V
